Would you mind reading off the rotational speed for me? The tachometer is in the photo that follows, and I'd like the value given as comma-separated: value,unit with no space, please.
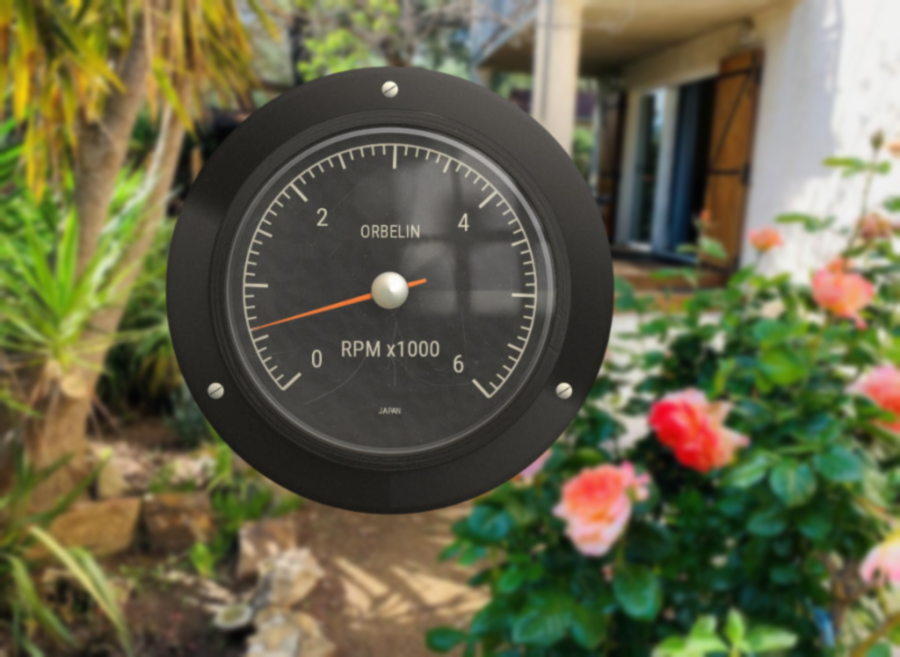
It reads 600,rpm
